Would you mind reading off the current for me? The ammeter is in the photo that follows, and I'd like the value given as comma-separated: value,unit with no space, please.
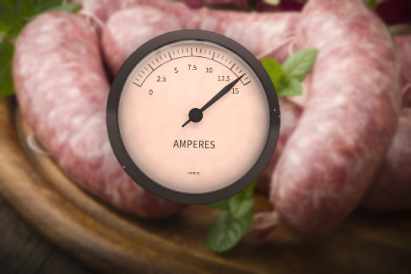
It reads 14,A
